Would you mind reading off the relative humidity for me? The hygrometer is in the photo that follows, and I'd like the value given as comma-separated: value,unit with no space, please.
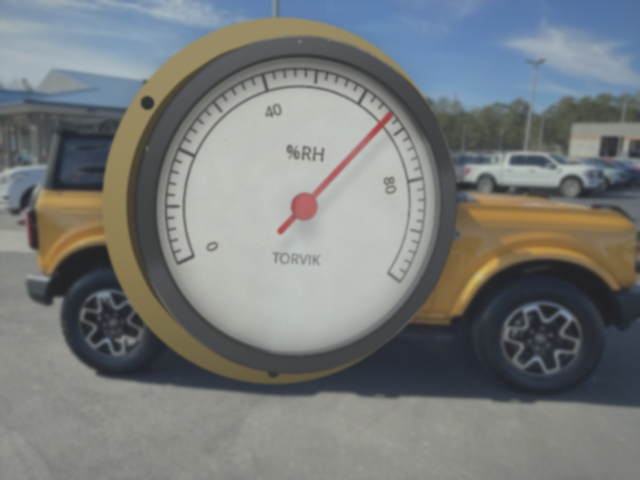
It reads 66,%
